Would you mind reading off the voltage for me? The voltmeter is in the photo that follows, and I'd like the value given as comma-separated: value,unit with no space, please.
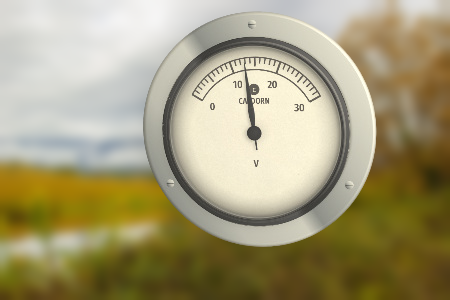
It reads 13,V
